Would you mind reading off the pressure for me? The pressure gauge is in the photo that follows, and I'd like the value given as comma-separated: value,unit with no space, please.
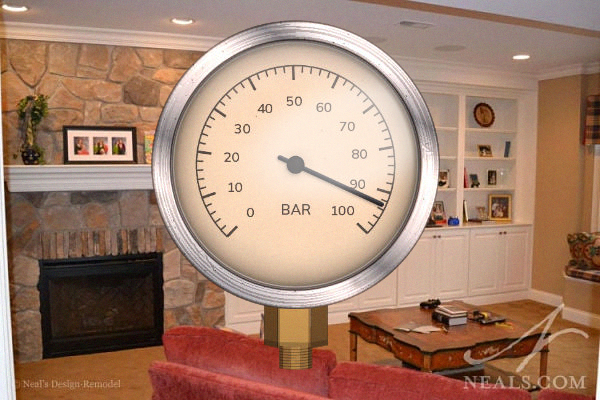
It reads 93,bar
